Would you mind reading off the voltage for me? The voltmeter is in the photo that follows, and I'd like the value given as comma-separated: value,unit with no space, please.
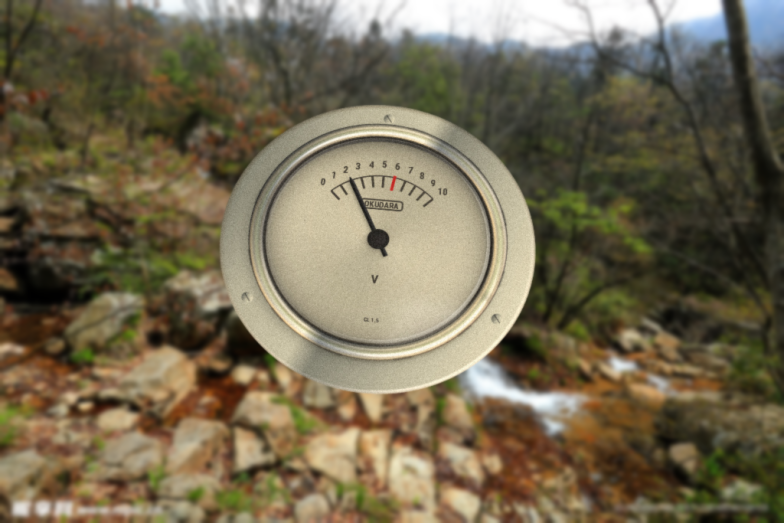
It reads 2,V
